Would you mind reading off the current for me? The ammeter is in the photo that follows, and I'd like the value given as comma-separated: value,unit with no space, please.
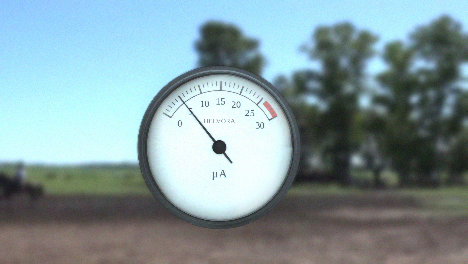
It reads 5,µA
